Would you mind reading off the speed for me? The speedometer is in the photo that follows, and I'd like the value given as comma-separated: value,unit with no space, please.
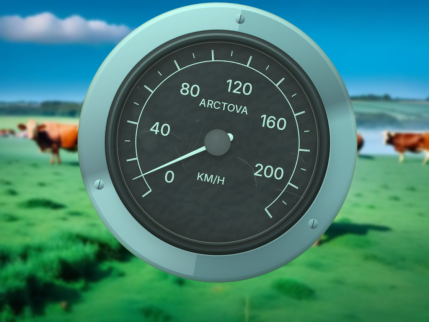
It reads 10,km/h
